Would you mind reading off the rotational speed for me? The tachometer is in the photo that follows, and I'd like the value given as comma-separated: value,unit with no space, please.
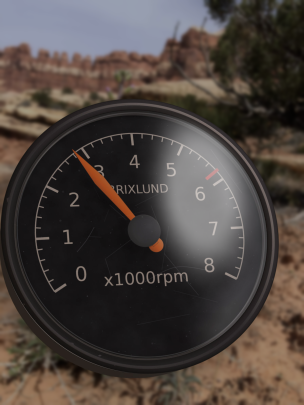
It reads 2800,rpm
